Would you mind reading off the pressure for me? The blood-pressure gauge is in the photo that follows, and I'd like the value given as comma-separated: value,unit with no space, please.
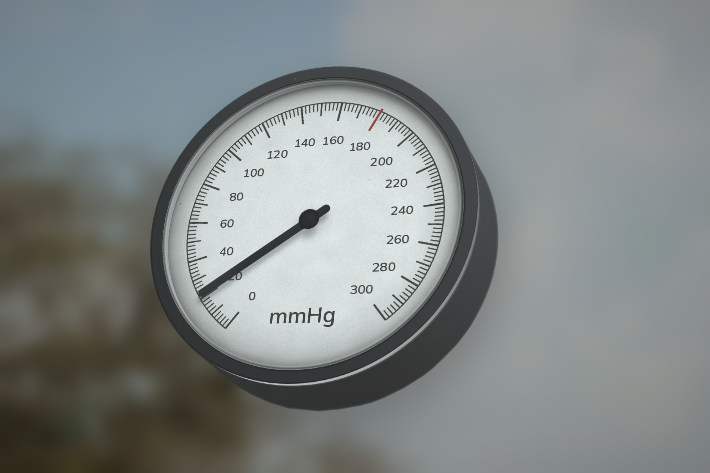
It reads 20,mmHg
